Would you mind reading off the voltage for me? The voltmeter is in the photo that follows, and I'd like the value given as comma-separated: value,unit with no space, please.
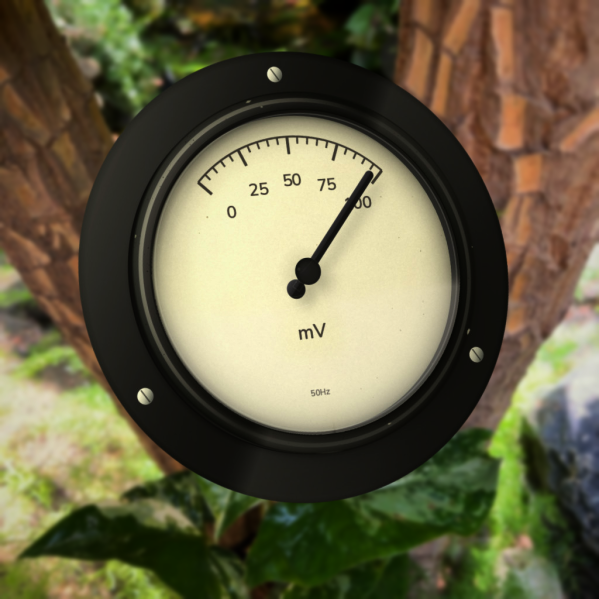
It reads 95,mV
